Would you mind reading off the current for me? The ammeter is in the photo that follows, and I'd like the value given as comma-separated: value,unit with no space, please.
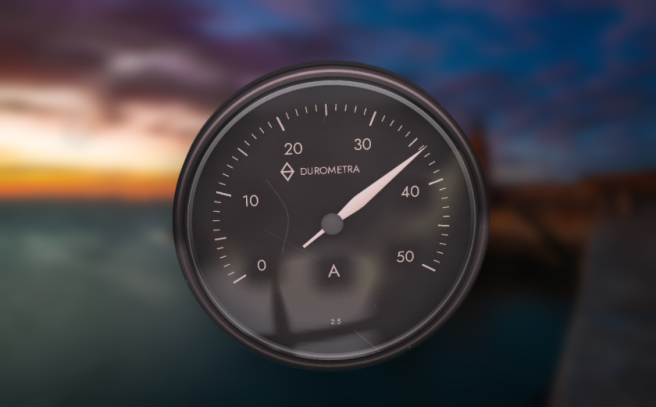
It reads 36,A
